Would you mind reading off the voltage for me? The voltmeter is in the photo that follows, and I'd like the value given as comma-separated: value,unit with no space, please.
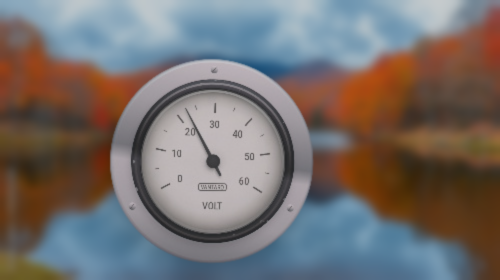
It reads 22.5,V
